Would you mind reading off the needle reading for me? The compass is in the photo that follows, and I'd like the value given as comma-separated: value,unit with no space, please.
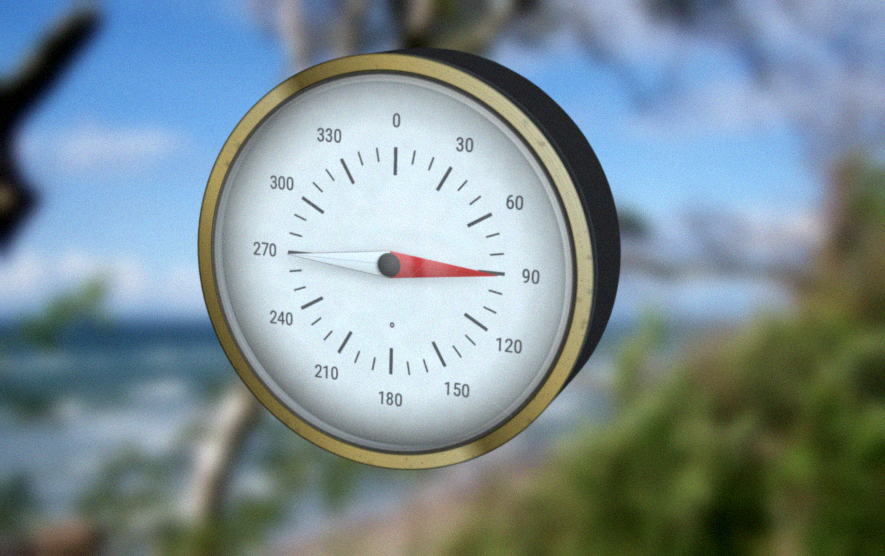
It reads 90,°
